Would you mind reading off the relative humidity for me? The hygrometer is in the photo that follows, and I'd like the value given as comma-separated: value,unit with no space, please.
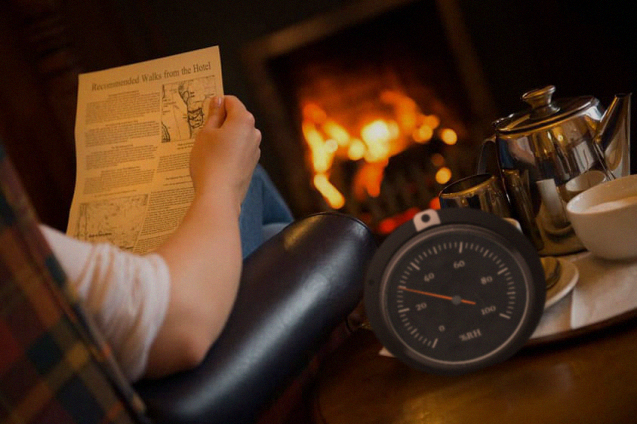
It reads 30,%
